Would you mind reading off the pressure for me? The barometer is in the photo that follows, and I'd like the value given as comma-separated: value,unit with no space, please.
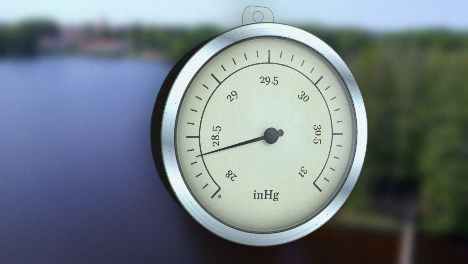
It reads 28.35,inHg
